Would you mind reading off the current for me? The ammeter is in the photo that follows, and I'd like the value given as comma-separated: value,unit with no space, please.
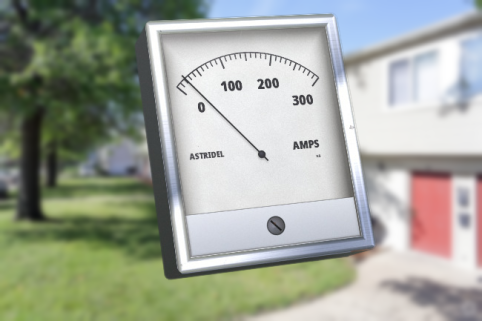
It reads 20,A
